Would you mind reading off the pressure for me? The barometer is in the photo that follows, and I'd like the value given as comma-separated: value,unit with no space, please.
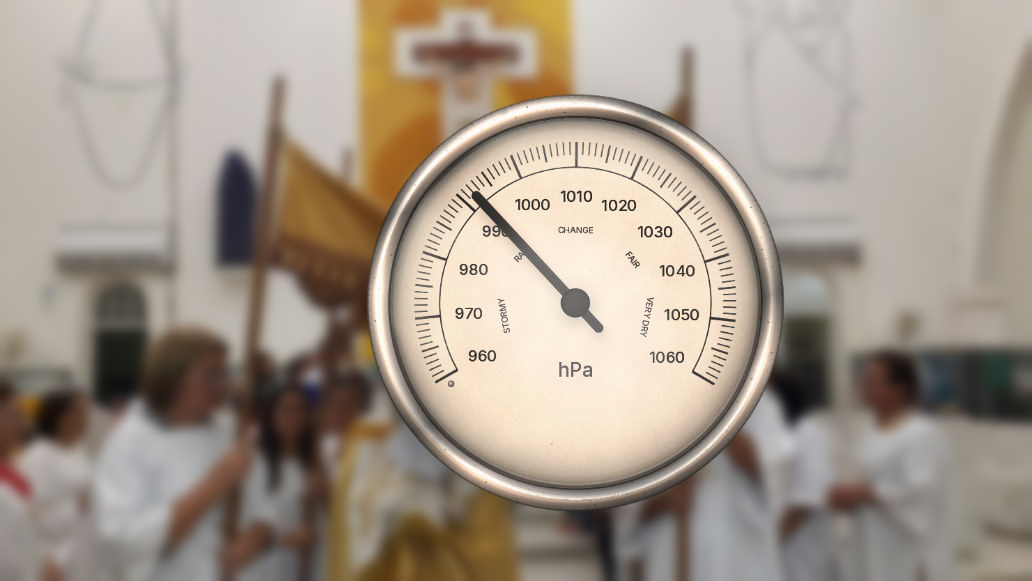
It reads 992,hPa
